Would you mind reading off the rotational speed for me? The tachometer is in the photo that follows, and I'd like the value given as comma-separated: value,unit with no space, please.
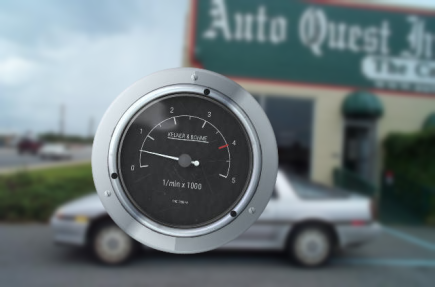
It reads 500,rpm
